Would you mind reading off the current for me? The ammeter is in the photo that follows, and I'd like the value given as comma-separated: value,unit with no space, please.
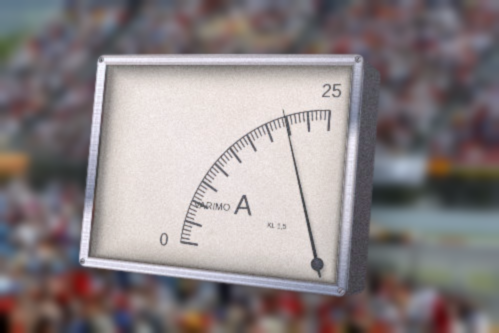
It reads 20,A
